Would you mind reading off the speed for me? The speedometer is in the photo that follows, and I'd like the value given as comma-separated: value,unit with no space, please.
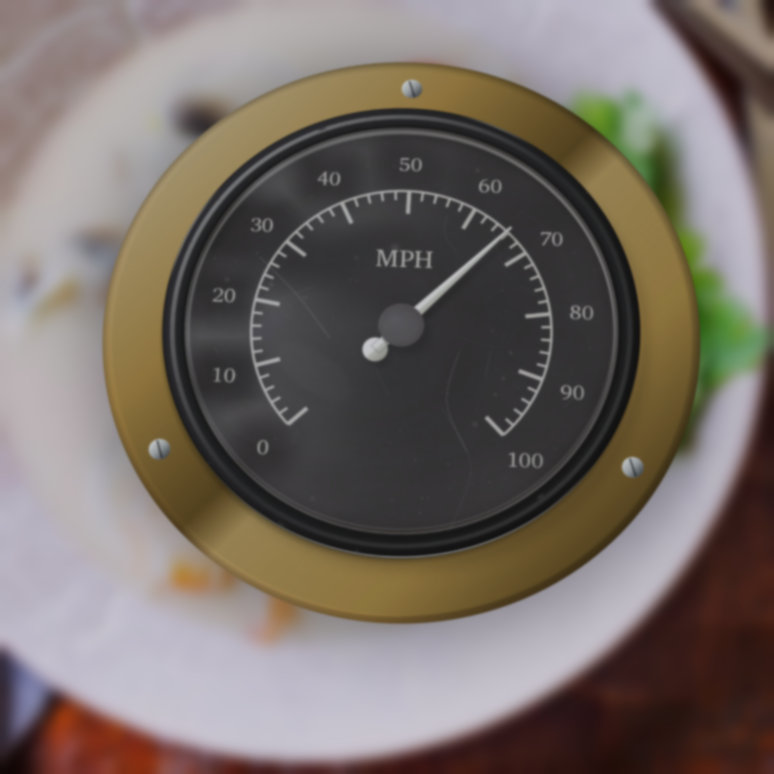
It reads 66,mph
